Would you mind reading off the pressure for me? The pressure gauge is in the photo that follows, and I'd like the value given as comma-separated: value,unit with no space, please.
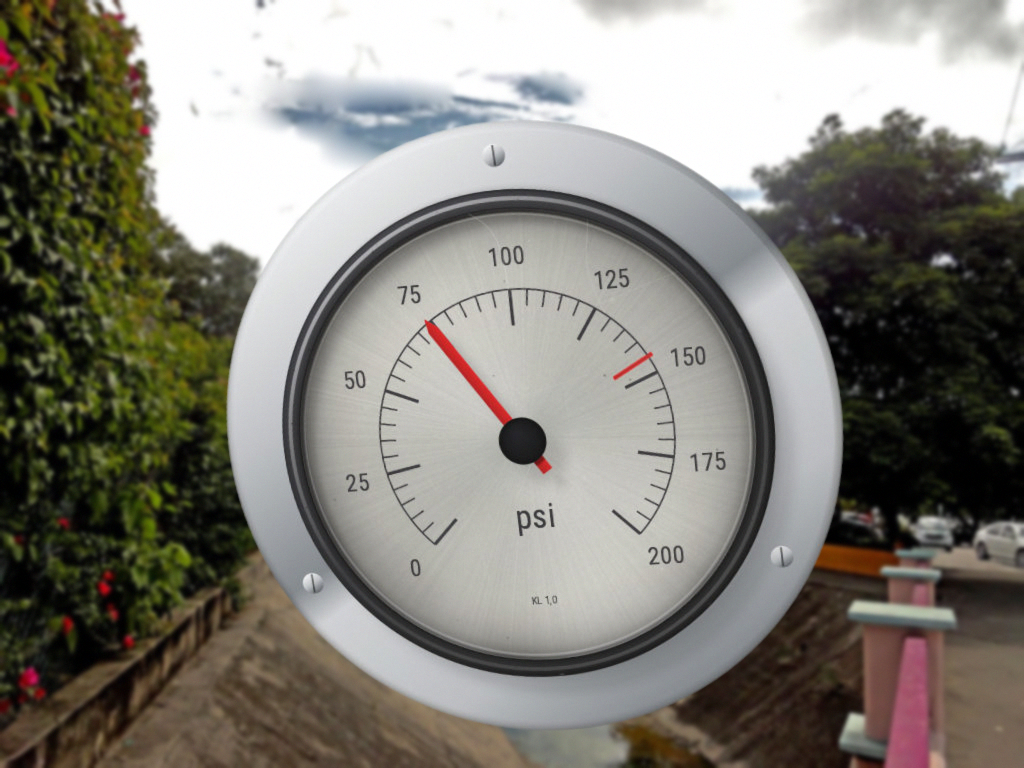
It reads 75,psi
